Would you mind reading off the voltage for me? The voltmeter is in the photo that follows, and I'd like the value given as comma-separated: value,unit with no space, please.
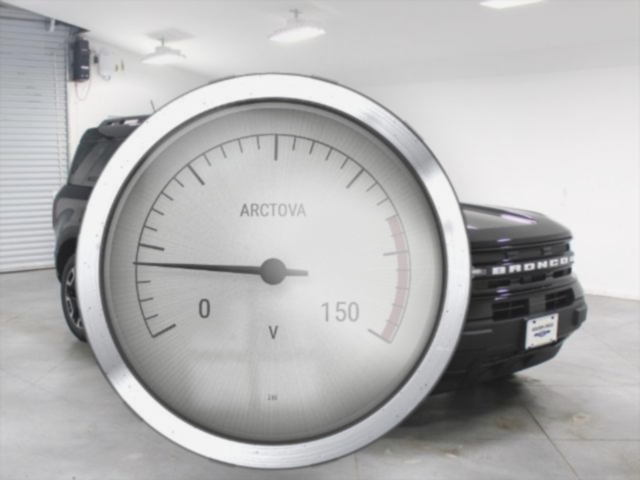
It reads 20,V
